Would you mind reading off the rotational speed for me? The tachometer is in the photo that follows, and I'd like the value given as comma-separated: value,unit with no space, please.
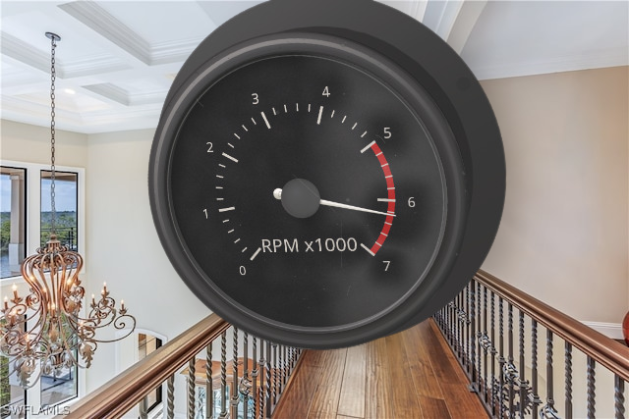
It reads 6200,rpm
